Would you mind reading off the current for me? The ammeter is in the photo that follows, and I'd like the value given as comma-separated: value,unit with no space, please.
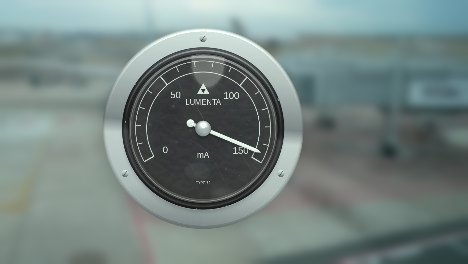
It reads 145,mA
